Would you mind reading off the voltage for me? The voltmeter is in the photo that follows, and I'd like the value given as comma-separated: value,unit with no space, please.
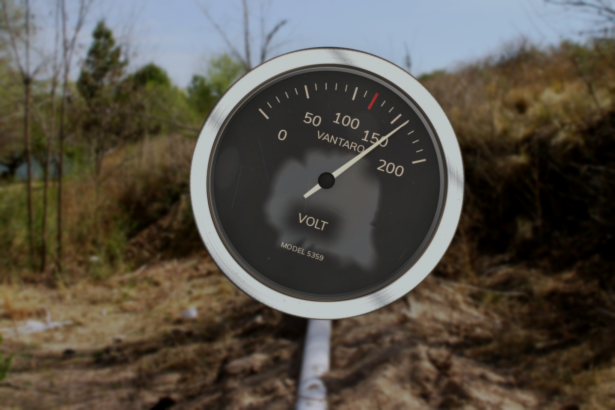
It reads 160,V
